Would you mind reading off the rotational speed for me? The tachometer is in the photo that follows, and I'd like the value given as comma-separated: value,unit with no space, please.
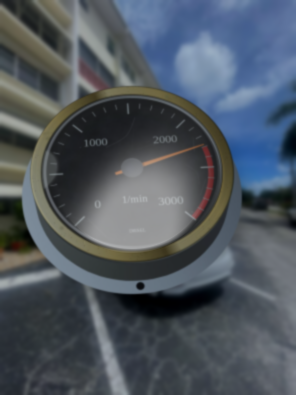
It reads 2300,rpm
